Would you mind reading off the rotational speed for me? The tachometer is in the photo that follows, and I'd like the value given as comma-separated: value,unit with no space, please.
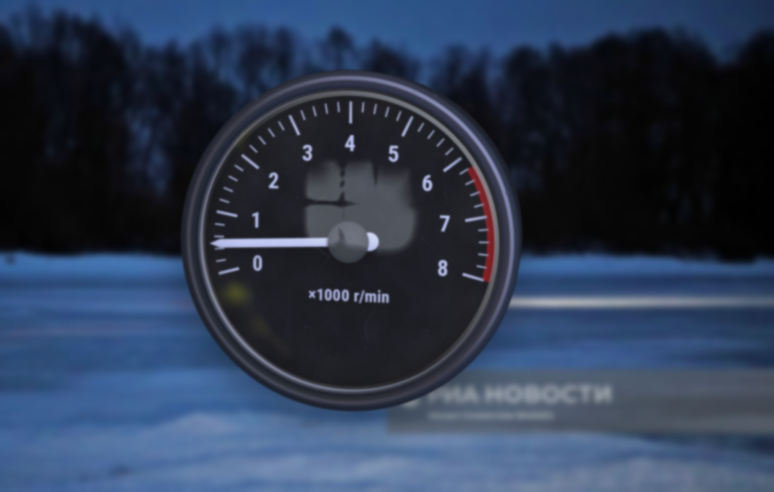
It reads 500,rpm
